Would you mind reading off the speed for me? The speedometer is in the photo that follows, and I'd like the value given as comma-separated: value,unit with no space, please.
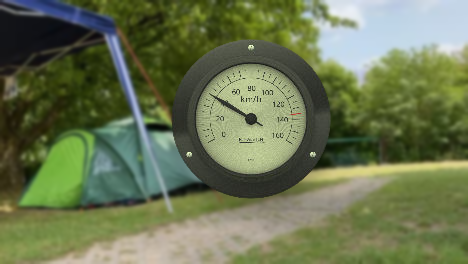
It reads 40,km/h
